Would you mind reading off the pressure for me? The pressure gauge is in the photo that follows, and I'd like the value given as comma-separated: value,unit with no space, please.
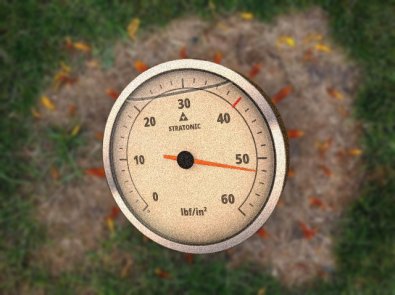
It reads 52,psi
